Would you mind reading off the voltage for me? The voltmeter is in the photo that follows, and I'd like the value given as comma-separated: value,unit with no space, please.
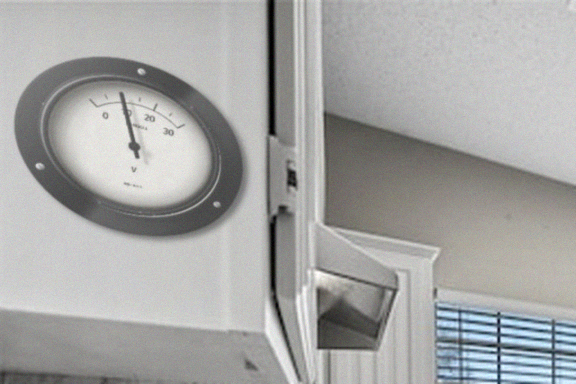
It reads 10,V
